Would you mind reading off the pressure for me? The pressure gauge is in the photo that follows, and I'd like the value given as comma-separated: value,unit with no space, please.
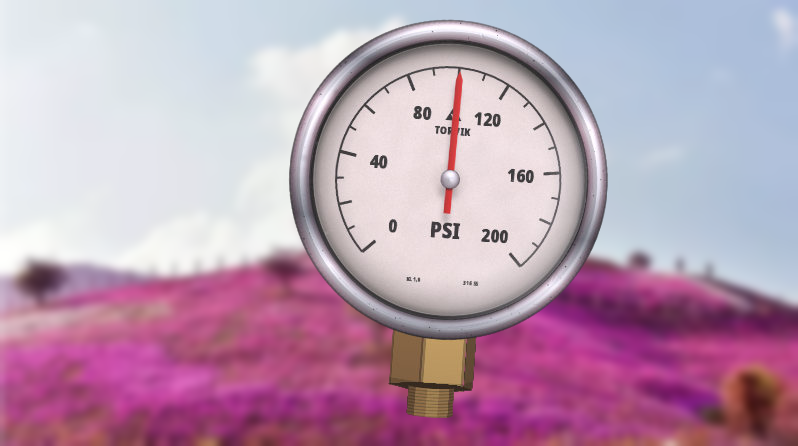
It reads 100,psi
